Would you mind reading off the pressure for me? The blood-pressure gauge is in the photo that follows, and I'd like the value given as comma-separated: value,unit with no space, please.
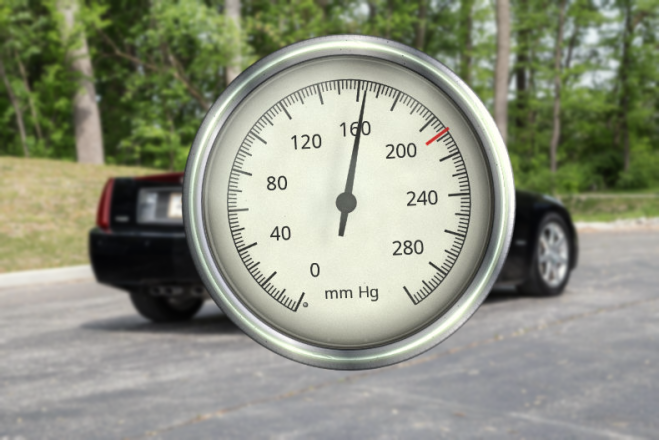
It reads 164,mmHg
